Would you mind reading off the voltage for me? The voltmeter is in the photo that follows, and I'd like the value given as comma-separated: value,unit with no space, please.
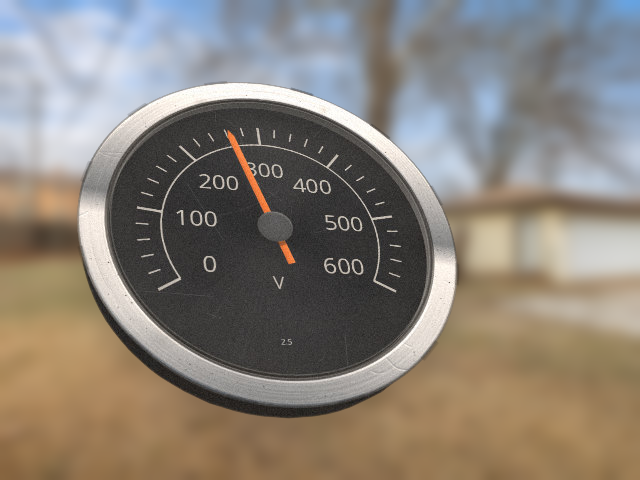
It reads 260,V
